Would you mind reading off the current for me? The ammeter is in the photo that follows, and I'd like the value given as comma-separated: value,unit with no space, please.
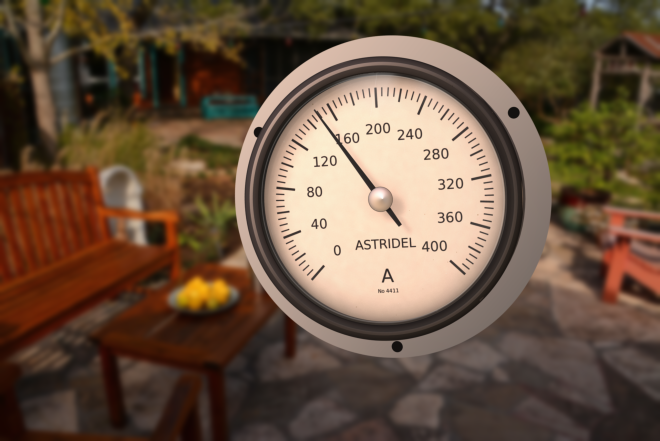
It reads 150,A
